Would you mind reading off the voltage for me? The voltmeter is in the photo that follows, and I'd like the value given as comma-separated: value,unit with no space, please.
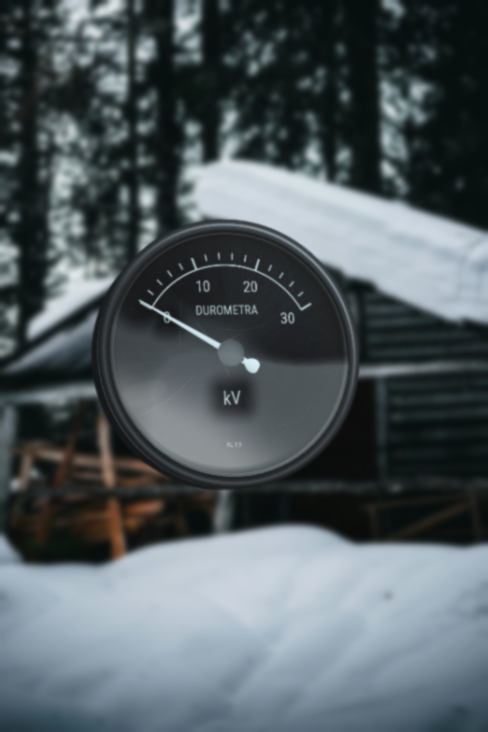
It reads 0,kV
